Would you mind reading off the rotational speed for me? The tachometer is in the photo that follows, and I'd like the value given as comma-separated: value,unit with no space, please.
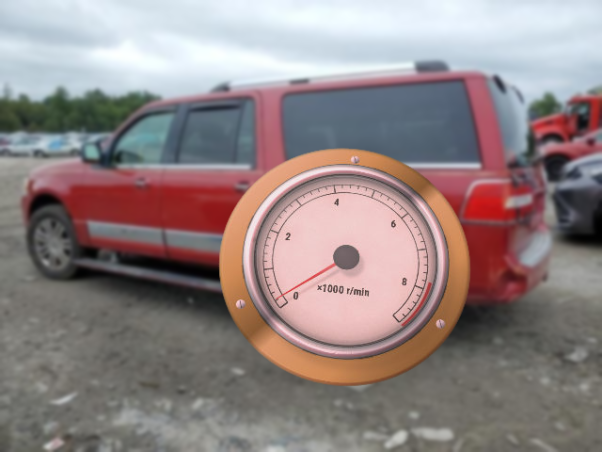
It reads 200,rpm
